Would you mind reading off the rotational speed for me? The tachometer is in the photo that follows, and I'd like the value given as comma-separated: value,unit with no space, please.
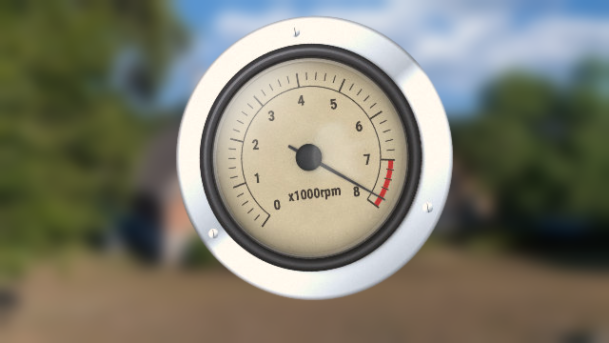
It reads 7800,rpm
